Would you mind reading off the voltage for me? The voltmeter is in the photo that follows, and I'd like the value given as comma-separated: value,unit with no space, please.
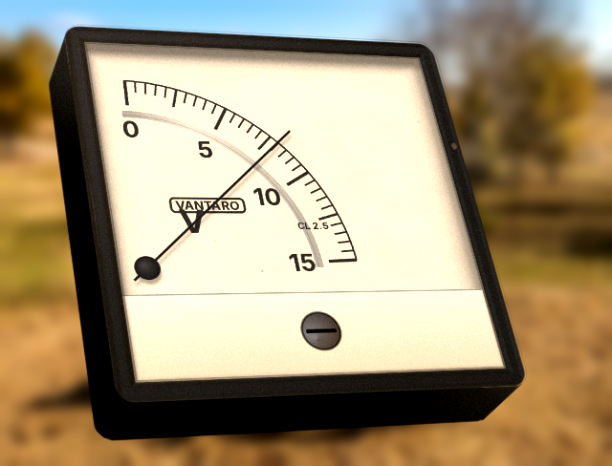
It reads 8,V
